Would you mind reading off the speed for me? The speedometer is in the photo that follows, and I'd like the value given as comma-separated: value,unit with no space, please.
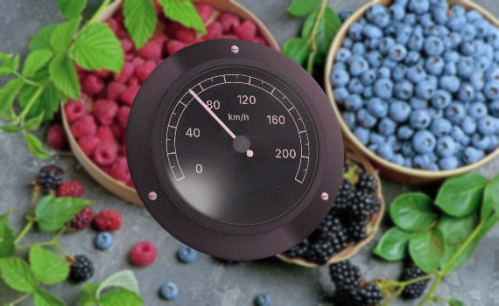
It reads 70,km/h
